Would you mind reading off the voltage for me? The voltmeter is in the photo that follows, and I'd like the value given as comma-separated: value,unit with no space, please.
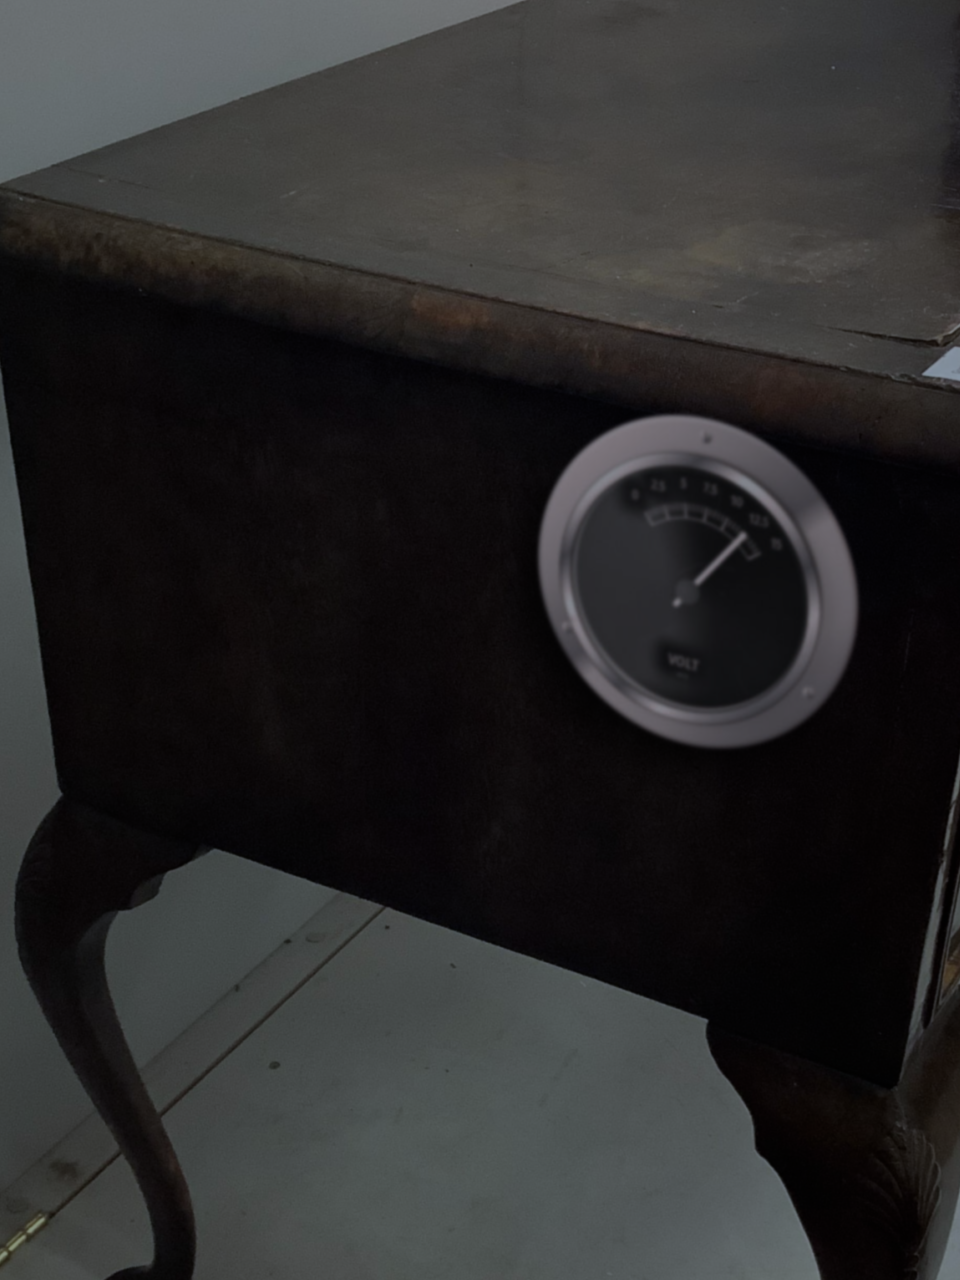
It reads 12.5,V
